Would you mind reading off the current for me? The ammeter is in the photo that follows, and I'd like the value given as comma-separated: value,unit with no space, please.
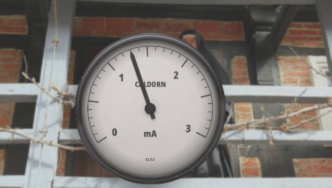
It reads 1.3,mA
